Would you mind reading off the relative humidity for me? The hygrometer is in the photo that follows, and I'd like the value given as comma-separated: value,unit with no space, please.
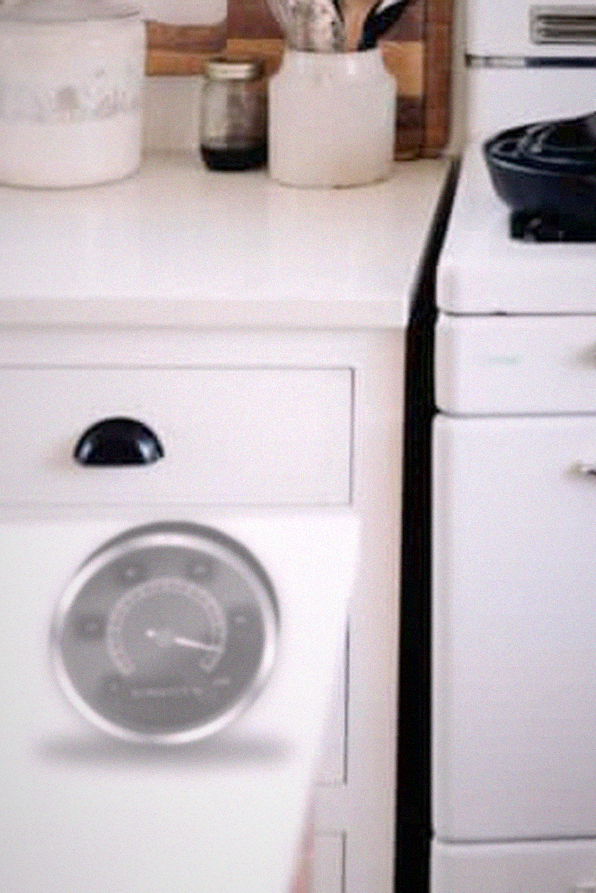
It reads 90,%
